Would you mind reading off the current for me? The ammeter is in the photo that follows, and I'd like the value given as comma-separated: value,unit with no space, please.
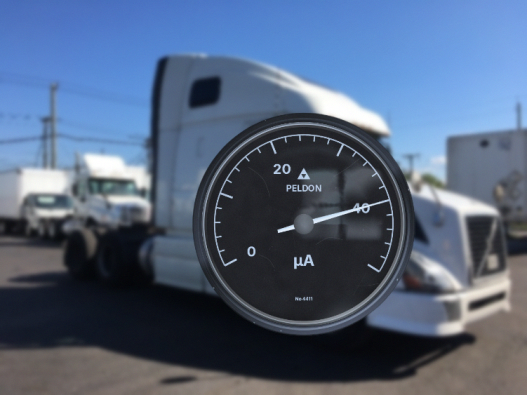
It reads 40,µA
